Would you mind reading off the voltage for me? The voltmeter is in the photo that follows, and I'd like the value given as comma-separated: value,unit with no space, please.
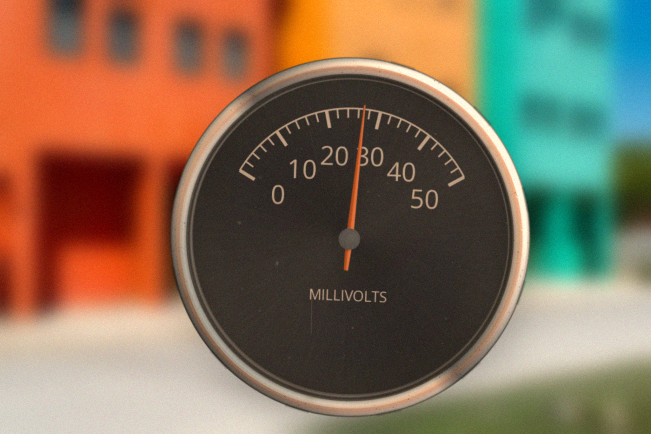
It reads 27,mV
